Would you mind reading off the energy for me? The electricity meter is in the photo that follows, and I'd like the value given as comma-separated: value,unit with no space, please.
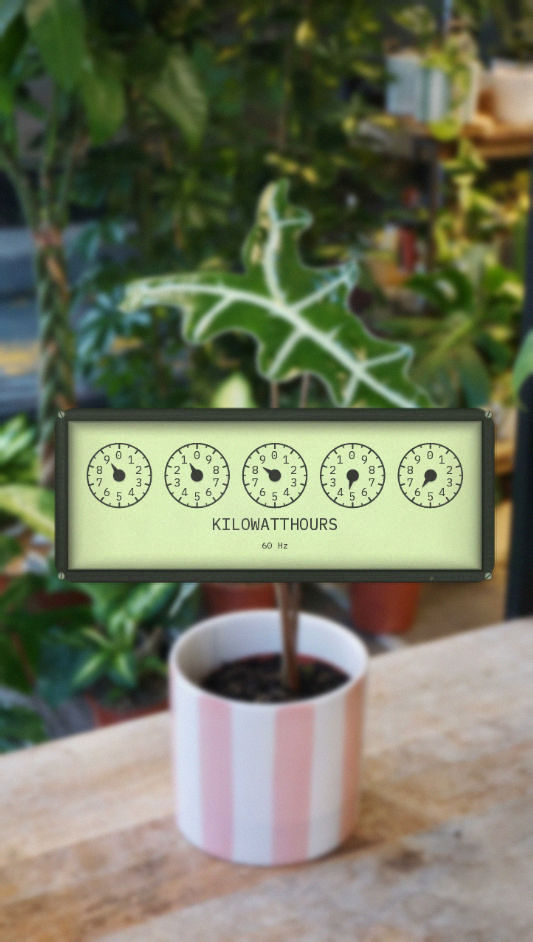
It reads 90846,kWh
